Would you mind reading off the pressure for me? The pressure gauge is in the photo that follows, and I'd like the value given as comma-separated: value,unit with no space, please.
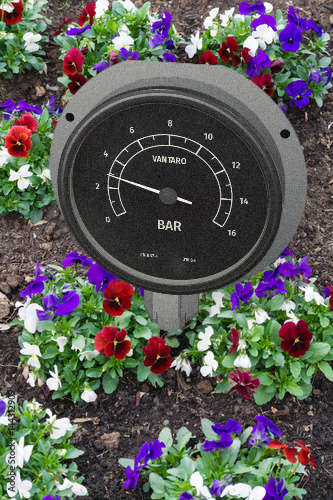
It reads 3,bar
